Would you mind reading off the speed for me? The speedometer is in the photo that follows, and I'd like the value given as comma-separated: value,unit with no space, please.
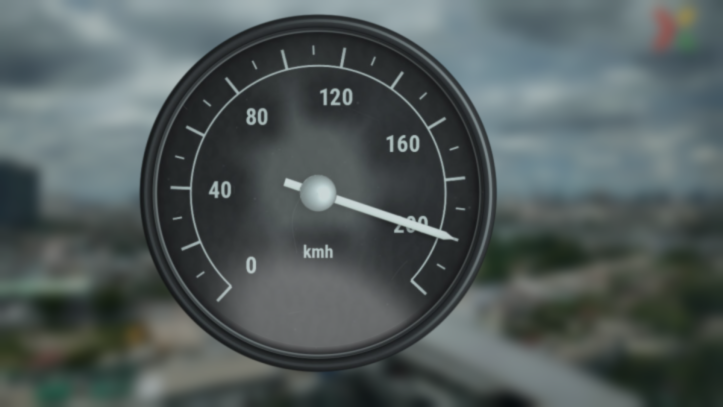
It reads 200,km/h
